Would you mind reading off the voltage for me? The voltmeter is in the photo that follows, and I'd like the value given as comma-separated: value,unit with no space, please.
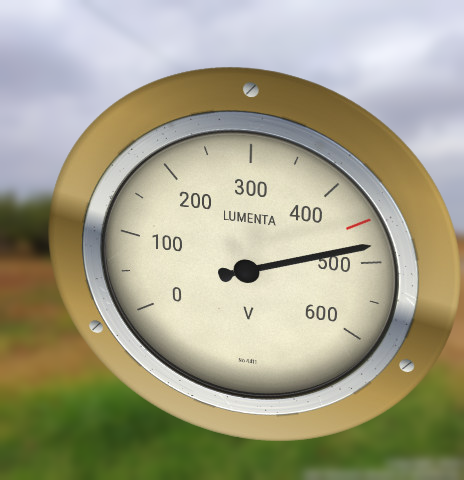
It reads 475,V
